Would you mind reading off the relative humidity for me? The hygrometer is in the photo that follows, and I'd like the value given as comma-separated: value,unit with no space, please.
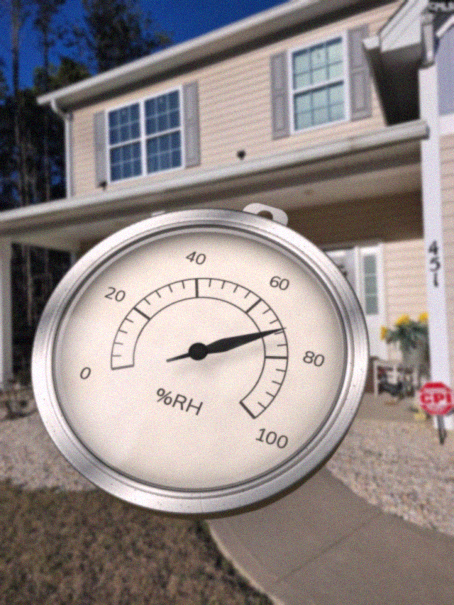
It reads 72,%
